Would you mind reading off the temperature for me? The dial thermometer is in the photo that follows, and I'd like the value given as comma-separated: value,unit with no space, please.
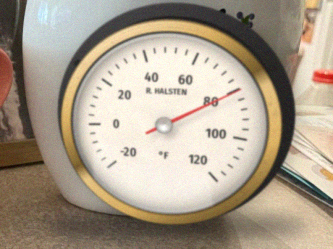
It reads 80,°F
